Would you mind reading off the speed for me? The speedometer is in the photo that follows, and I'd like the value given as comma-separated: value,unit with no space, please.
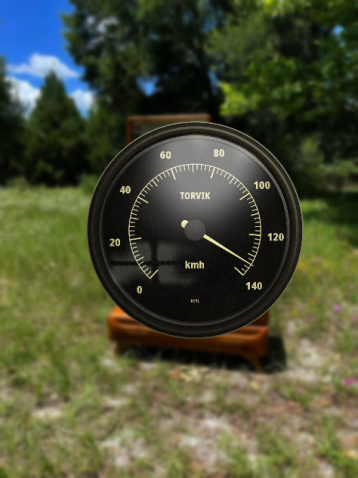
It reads 134,km/h
